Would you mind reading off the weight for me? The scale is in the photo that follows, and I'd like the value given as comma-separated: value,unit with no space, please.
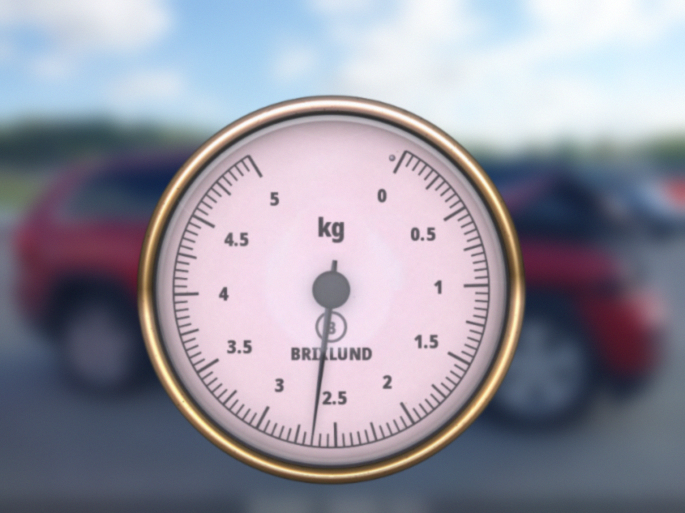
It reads 2.65,kg
